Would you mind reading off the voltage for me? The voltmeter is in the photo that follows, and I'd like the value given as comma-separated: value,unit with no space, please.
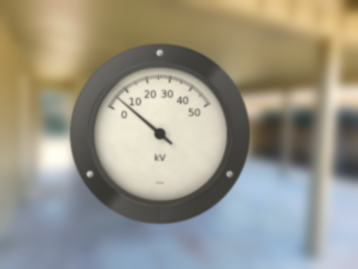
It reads 5,kV
